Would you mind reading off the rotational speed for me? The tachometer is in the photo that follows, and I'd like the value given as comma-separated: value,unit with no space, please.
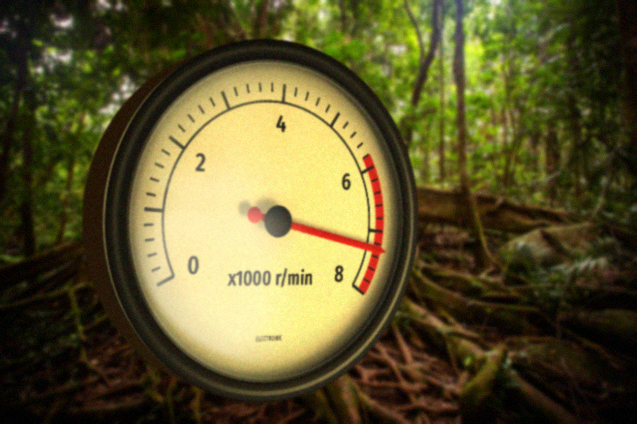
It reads 7300,rpm
